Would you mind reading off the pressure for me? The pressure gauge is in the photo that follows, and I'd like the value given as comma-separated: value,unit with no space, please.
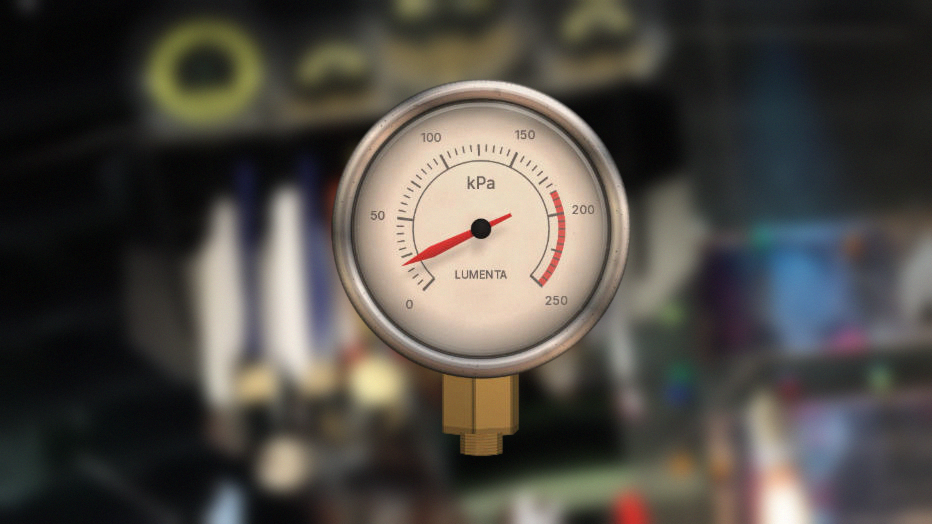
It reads 20,kPa
